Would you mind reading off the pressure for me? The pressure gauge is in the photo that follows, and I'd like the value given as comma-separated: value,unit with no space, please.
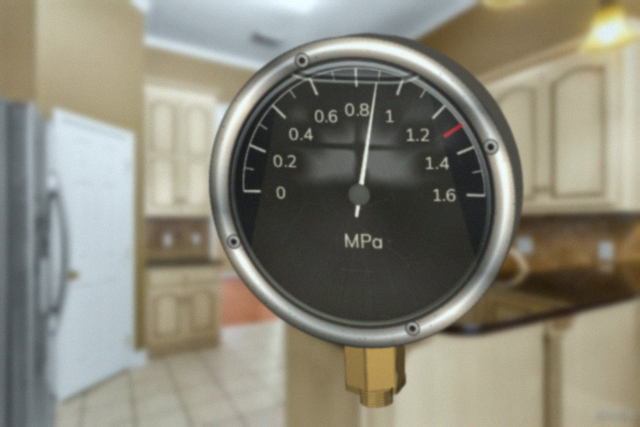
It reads 0.9,MPa
